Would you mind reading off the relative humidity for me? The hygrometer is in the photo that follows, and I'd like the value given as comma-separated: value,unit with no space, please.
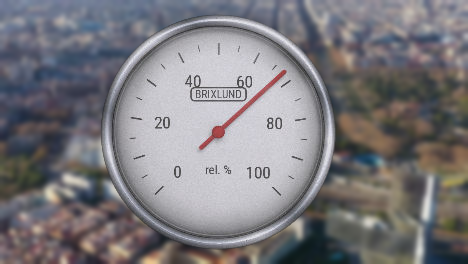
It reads 67.5,%
